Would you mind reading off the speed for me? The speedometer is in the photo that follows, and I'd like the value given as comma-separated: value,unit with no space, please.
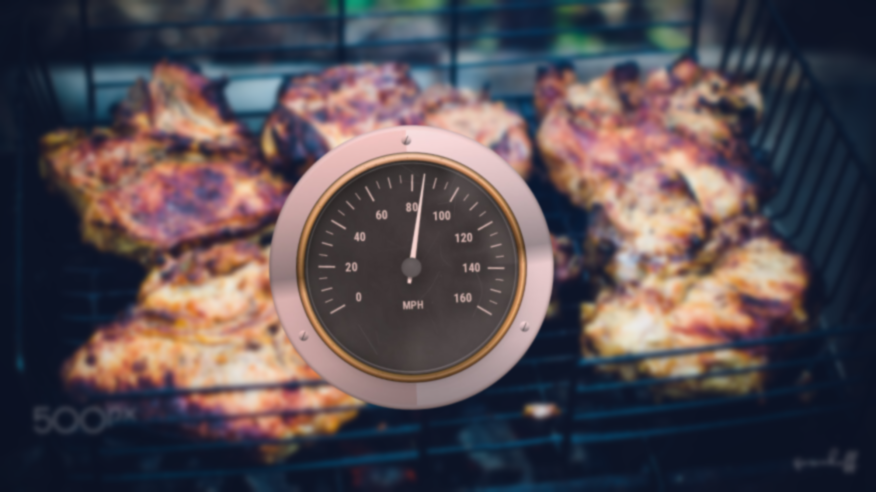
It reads 85,mph
